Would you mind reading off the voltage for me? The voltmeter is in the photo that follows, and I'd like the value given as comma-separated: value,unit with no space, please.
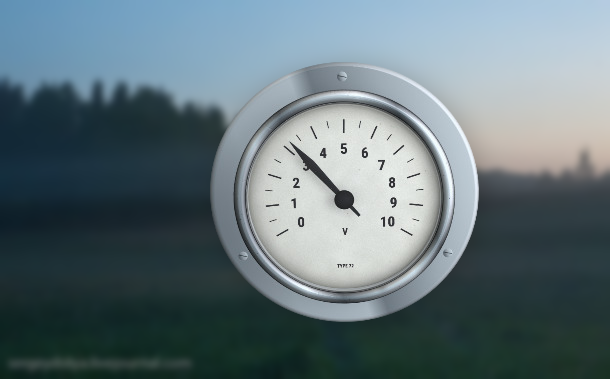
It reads 3.25,V
